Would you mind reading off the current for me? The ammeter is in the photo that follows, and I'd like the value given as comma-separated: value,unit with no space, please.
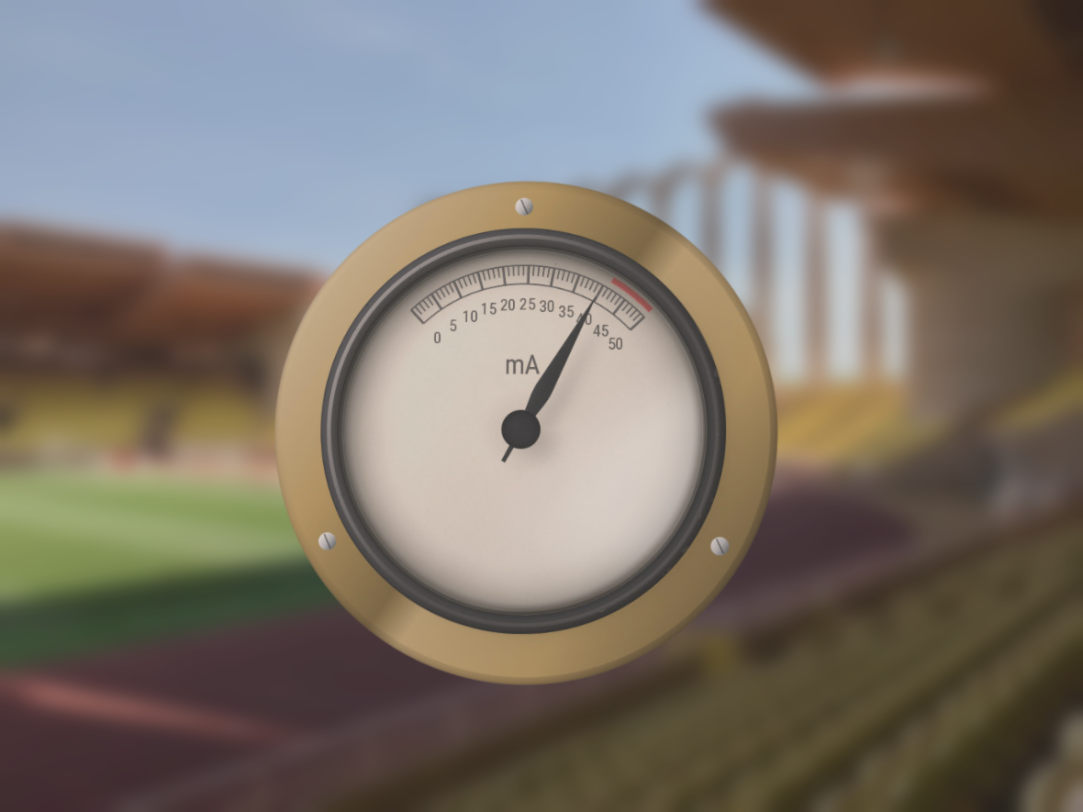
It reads 40,mA
